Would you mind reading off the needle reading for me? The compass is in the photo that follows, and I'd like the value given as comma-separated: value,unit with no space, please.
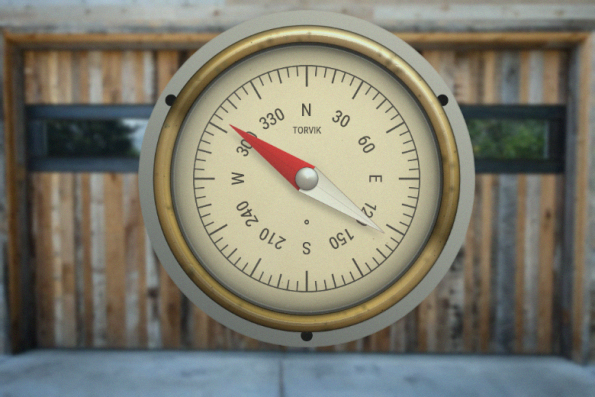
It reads 305,°
